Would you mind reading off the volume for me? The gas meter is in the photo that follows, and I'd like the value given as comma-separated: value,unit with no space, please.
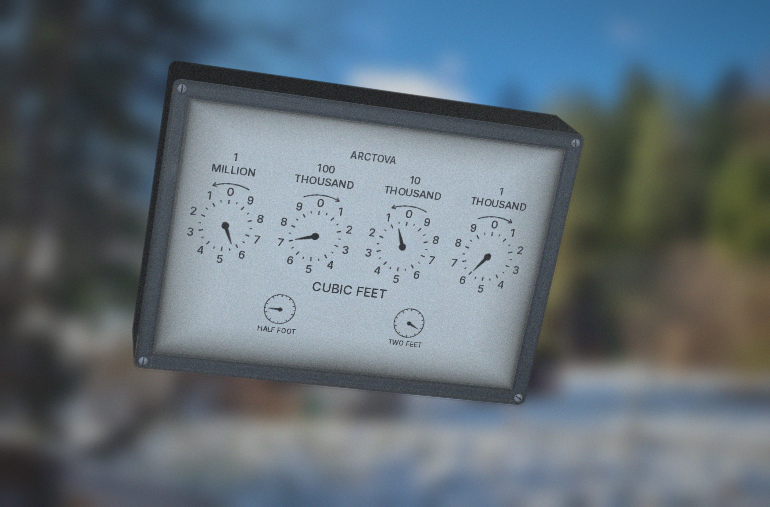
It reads 570600,ft³
